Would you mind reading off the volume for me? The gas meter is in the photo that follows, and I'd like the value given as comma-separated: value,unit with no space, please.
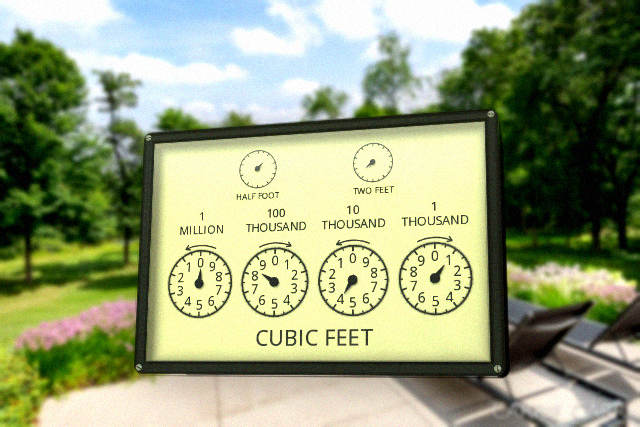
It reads 984100,ft³
